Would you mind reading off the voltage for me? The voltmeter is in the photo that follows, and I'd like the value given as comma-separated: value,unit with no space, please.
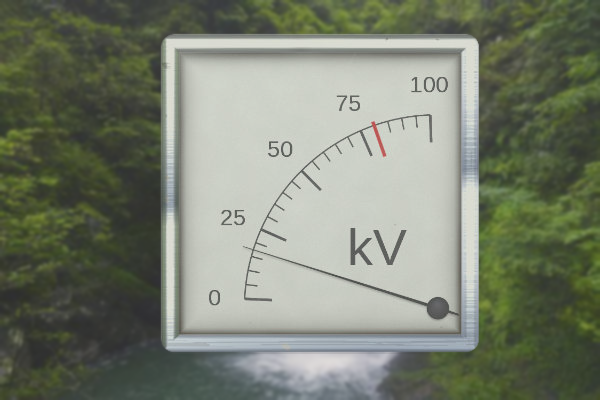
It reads 17.5,kV
